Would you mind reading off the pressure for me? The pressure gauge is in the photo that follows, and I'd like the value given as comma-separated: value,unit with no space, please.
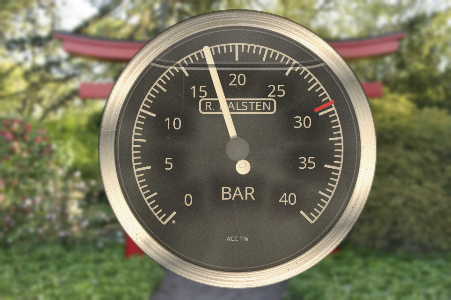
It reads 17.5,bar
